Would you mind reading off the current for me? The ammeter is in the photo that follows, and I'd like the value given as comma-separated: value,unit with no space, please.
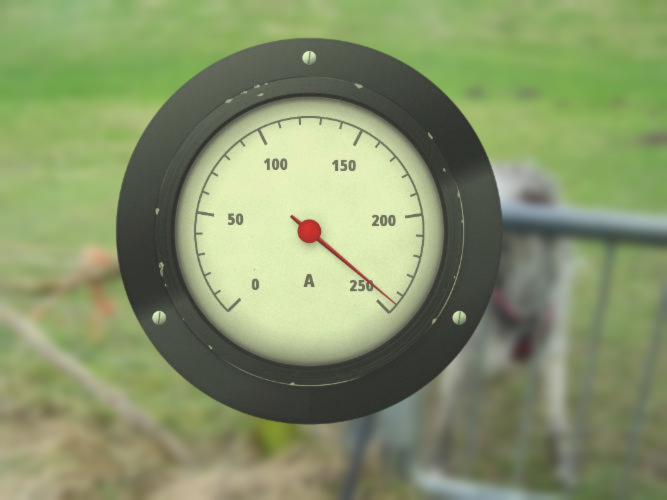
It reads 245,A
